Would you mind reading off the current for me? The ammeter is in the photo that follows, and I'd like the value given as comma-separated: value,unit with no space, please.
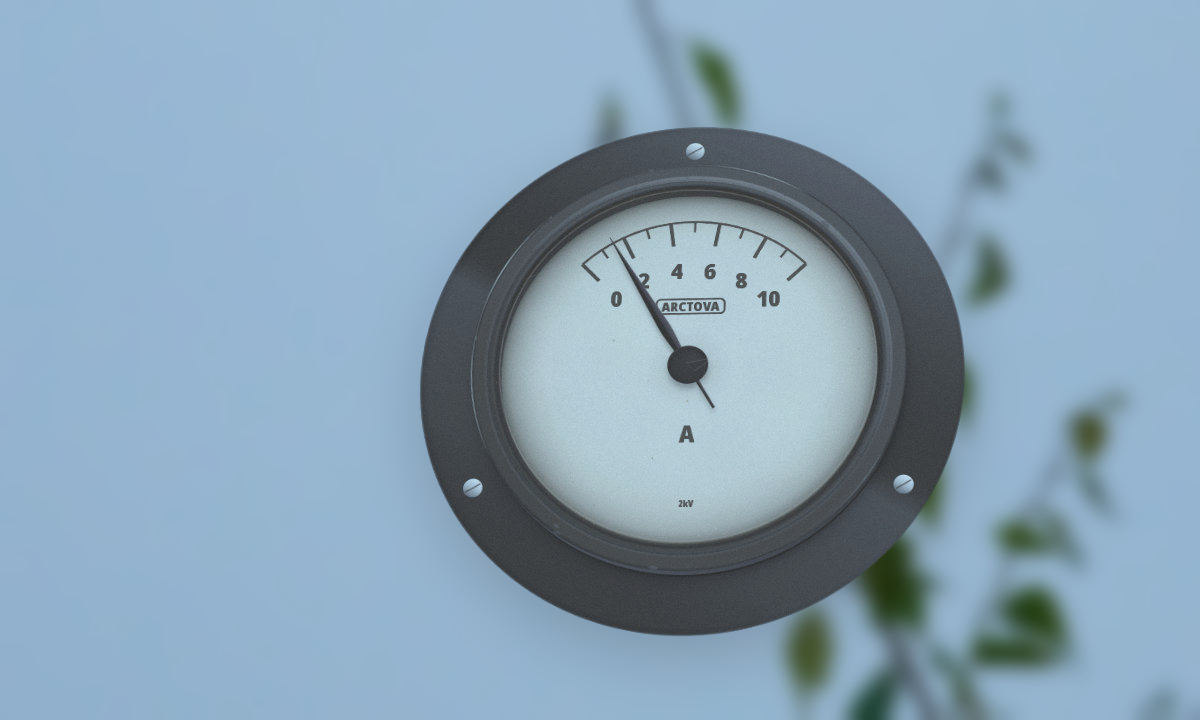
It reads 1.5,A
